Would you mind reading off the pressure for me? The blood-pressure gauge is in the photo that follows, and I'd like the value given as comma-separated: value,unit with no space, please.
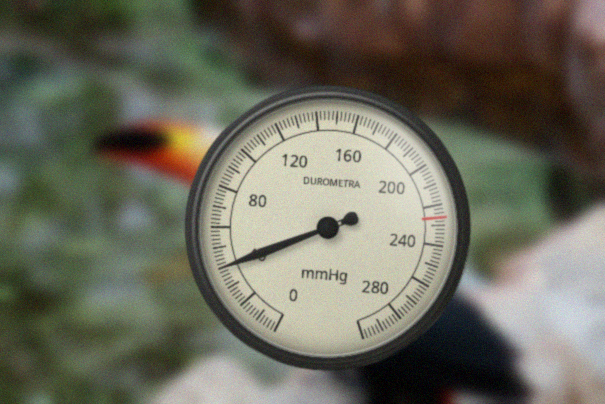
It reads 40,mmHg
